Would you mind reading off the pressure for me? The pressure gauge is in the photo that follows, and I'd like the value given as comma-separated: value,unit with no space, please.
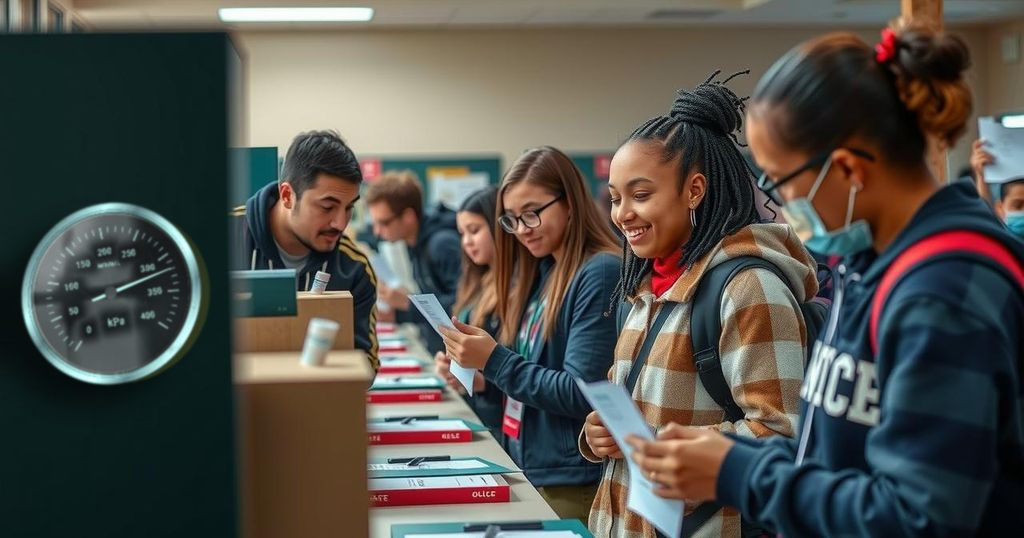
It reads 320,kPa
